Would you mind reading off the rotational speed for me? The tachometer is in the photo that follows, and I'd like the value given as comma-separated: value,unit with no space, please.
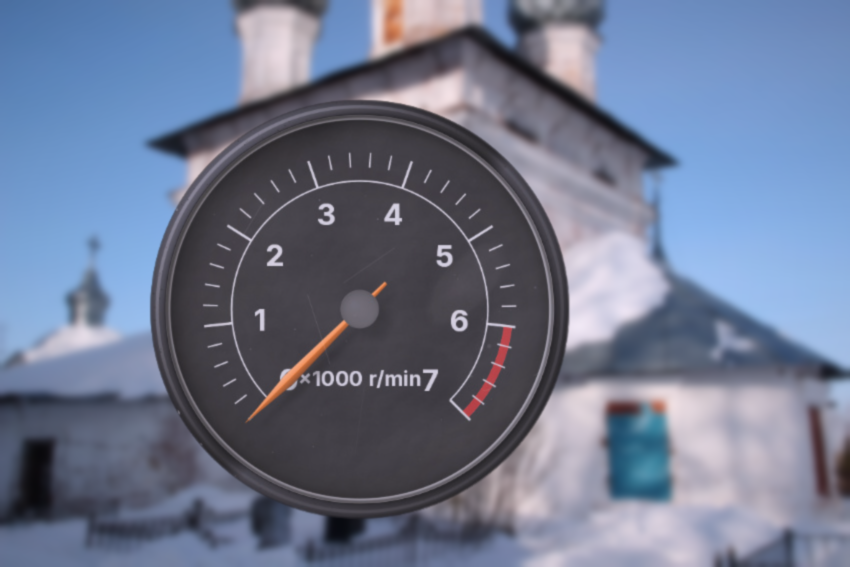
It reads 0,rpm
